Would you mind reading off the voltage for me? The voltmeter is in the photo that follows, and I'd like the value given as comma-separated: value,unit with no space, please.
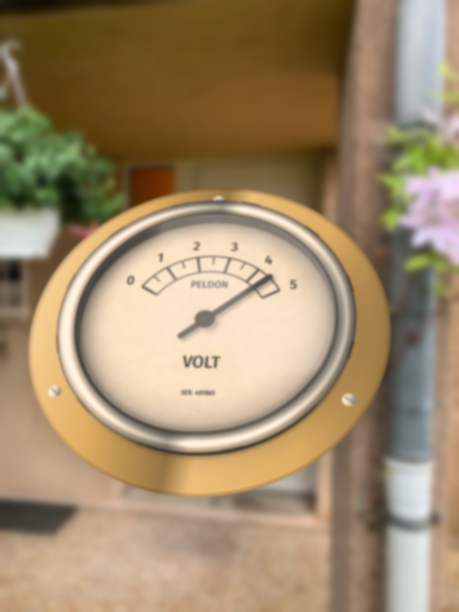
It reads 4.5,V
